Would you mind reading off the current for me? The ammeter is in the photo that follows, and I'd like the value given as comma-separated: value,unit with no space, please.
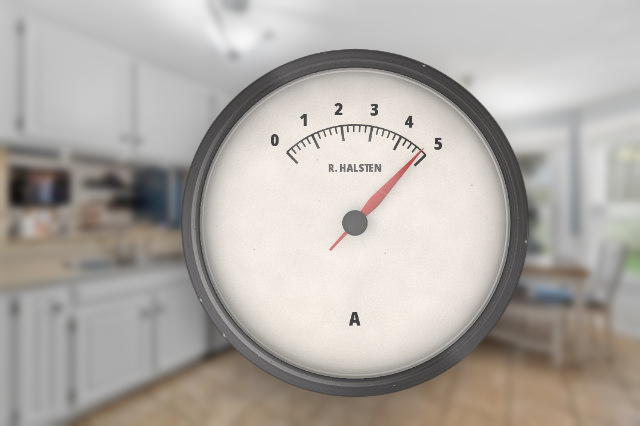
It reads 4.8,A
